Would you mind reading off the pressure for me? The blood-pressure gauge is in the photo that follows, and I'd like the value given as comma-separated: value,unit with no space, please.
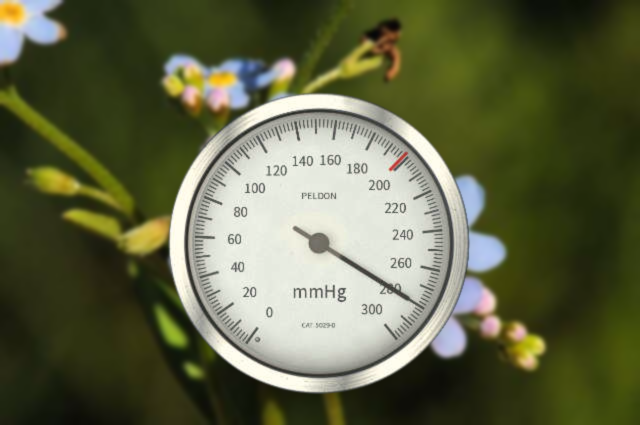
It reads 280,mmHg
